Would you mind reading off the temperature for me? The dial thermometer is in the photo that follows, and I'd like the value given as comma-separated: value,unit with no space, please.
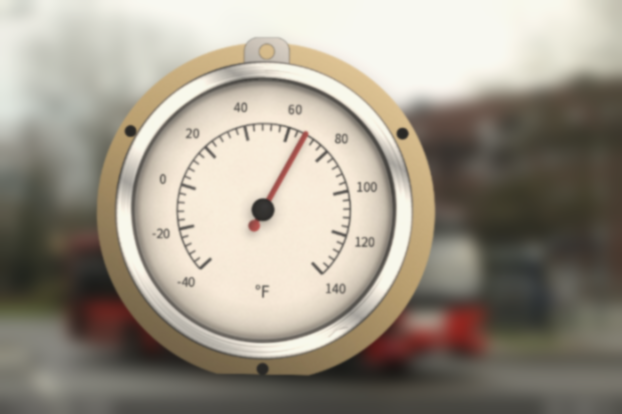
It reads 68,°F
